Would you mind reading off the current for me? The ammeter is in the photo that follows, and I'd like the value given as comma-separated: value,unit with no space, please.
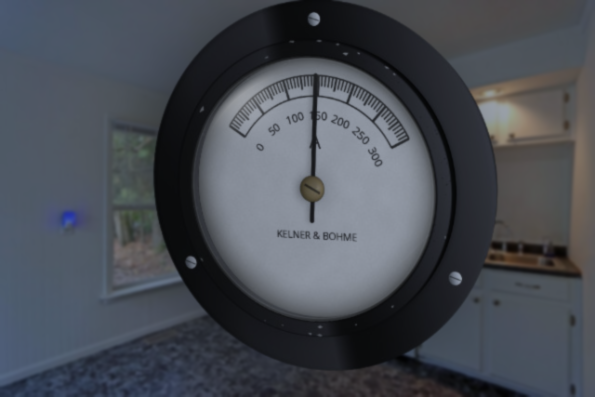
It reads 150,A
